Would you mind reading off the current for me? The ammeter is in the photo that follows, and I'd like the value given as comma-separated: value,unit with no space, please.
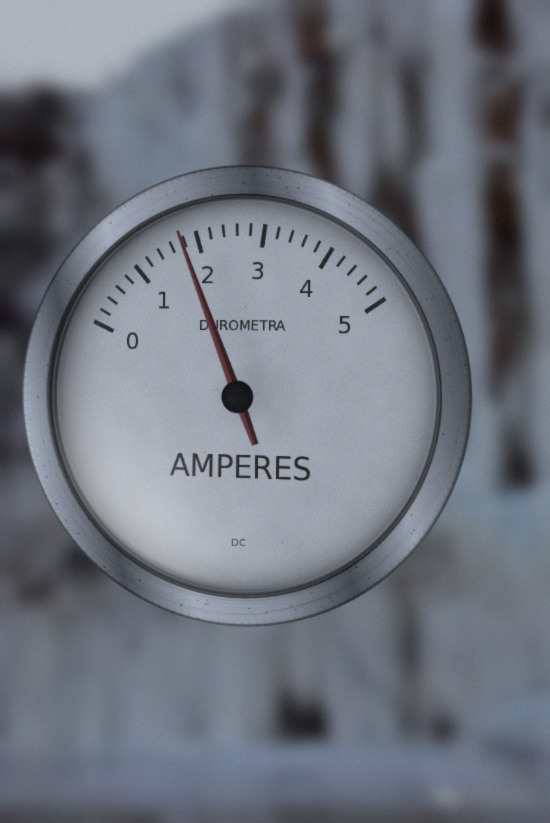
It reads 1.8,A
